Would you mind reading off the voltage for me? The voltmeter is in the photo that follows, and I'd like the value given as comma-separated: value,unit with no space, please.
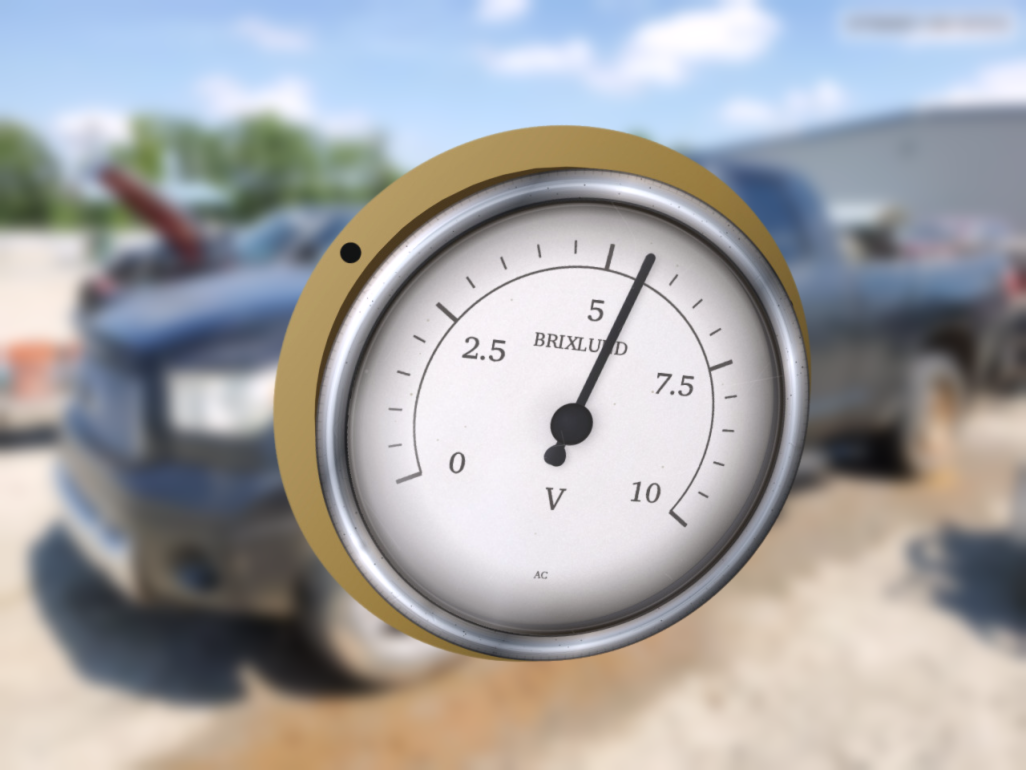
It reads 5.5,V
